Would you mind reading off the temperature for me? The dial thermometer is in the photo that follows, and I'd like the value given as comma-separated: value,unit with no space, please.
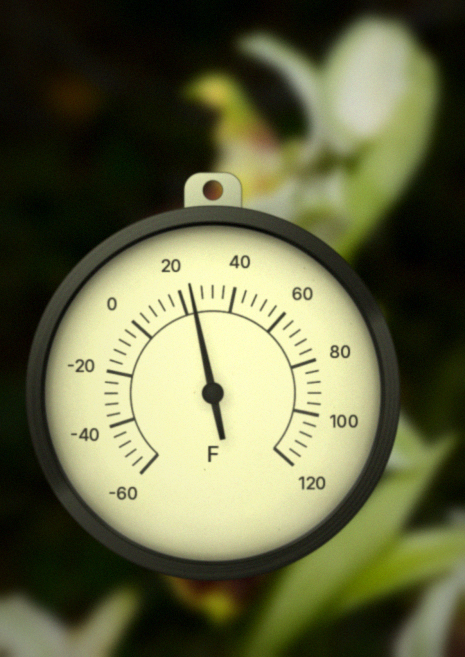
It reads 24,°F
